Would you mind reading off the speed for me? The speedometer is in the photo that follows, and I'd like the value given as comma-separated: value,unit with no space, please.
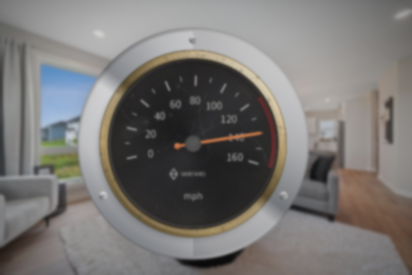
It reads 140,mph
